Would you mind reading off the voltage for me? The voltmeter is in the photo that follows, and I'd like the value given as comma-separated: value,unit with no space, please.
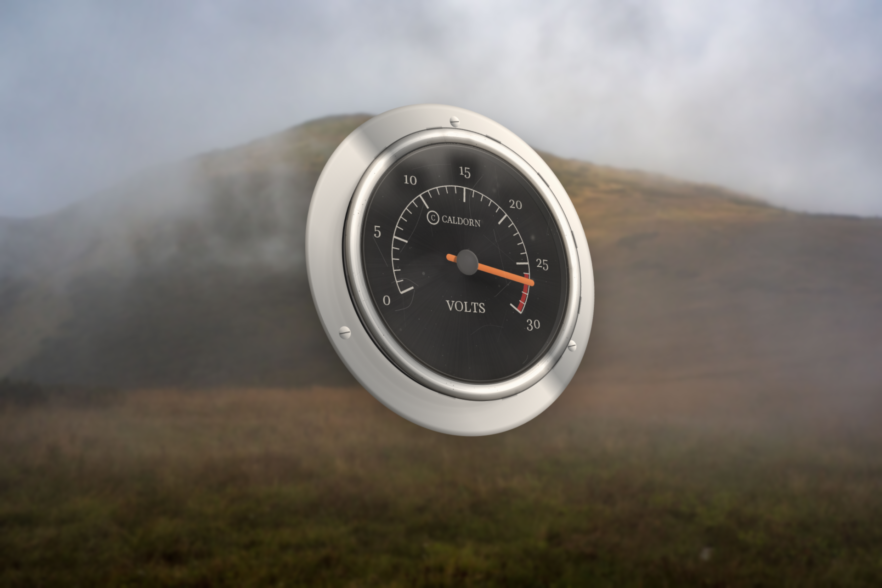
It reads 27,V
